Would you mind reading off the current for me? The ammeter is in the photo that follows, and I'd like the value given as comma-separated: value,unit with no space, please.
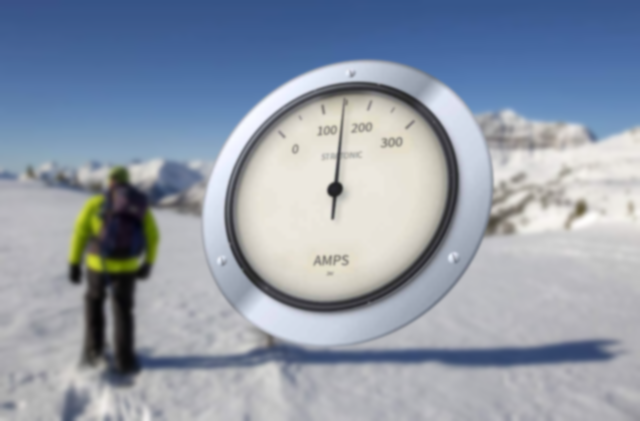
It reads 150,A
